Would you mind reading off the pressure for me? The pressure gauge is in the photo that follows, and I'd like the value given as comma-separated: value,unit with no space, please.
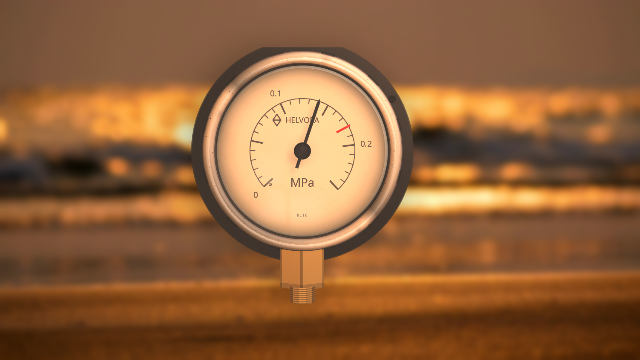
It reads 0.14,MPa
